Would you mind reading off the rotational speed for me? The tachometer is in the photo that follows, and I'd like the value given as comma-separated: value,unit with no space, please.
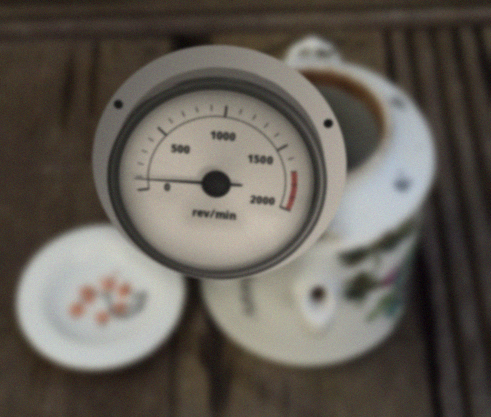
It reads 100,rpm
